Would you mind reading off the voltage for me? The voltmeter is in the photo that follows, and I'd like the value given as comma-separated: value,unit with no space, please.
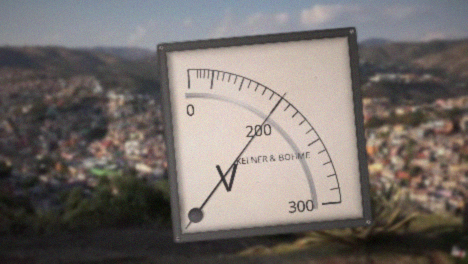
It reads 200,V
